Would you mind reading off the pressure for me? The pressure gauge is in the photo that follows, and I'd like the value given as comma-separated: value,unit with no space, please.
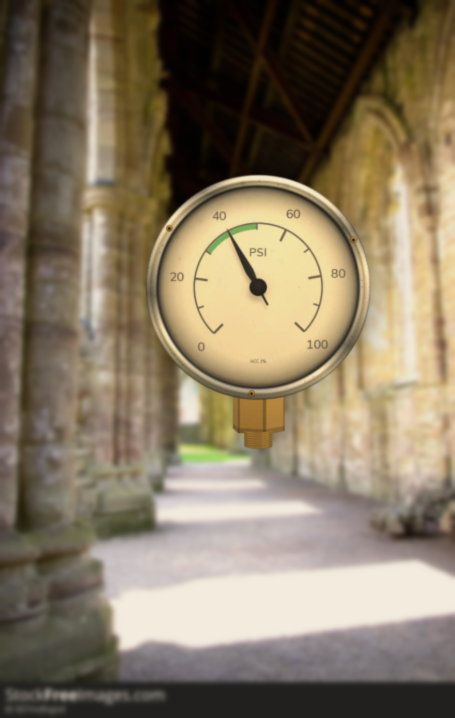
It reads 40,psi
